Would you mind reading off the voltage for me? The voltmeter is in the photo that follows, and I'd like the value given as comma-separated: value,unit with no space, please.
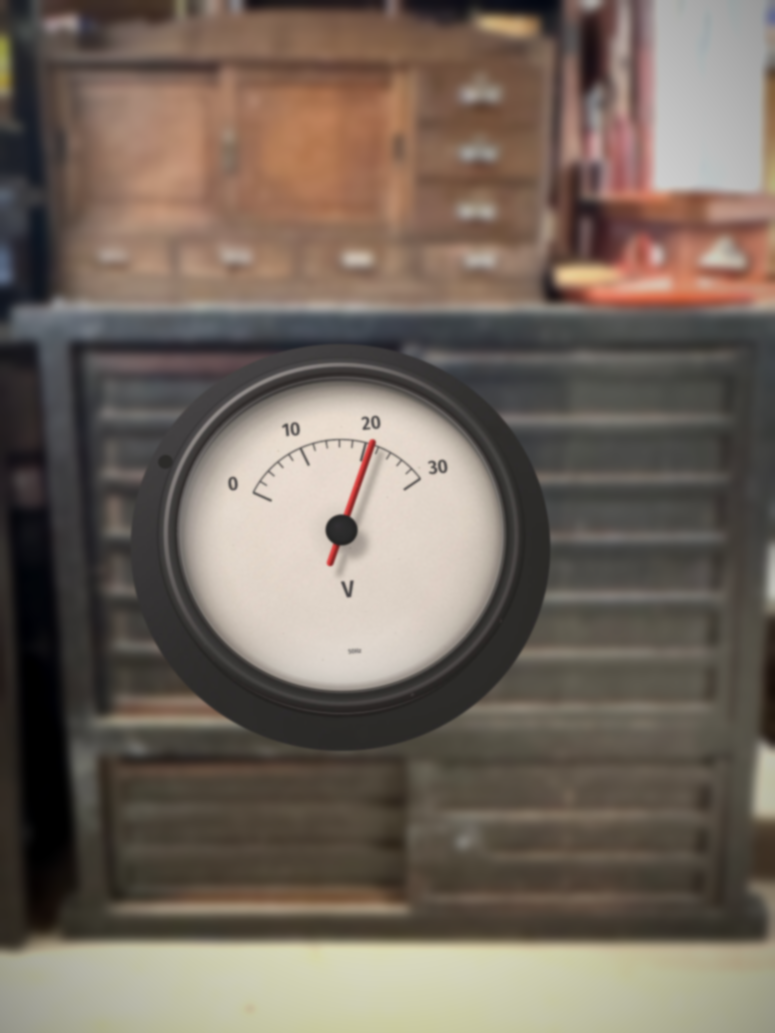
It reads 21,V
